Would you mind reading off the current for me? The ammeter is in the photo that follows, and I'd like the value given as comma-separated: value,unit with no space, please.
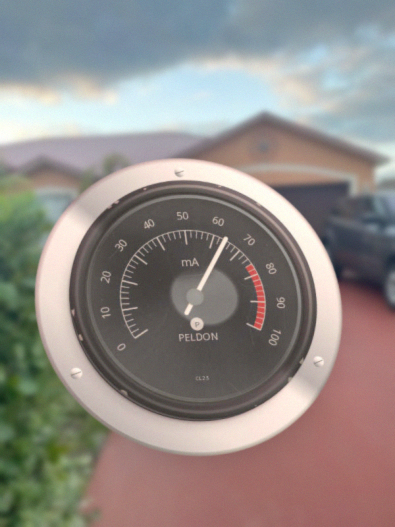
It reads 64,mA
